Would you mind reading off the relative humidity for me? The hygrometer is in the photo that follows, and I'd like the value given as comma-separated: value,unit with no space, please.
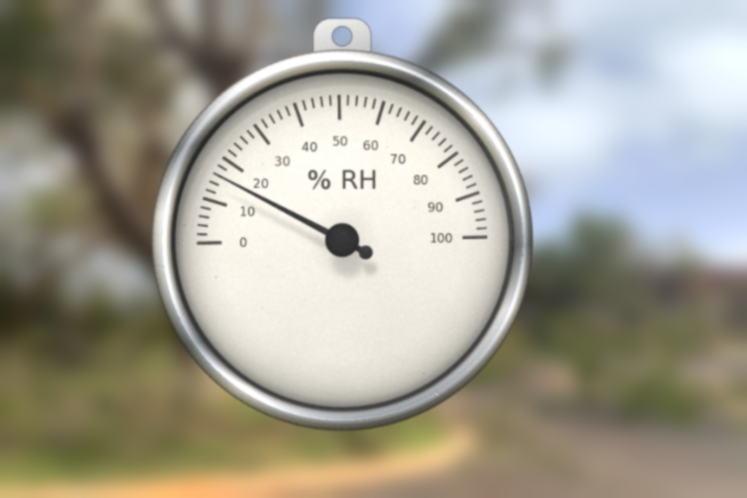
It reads 16,%
